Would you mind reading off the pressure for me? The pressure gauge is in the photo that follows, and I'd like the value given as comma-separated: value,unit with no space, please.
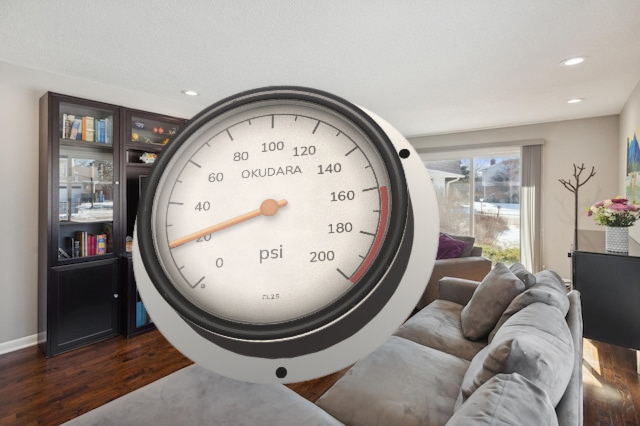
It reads 20,psi
